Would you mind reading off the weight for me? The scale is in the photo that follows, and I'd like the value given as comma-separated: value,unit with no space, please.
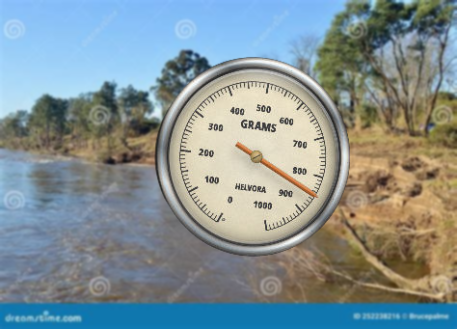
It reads 850,g
